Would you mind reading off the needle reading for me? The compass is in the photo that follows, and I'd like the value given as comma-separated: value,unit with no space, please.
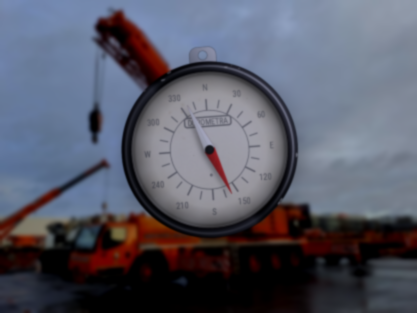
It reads 157.5,°
